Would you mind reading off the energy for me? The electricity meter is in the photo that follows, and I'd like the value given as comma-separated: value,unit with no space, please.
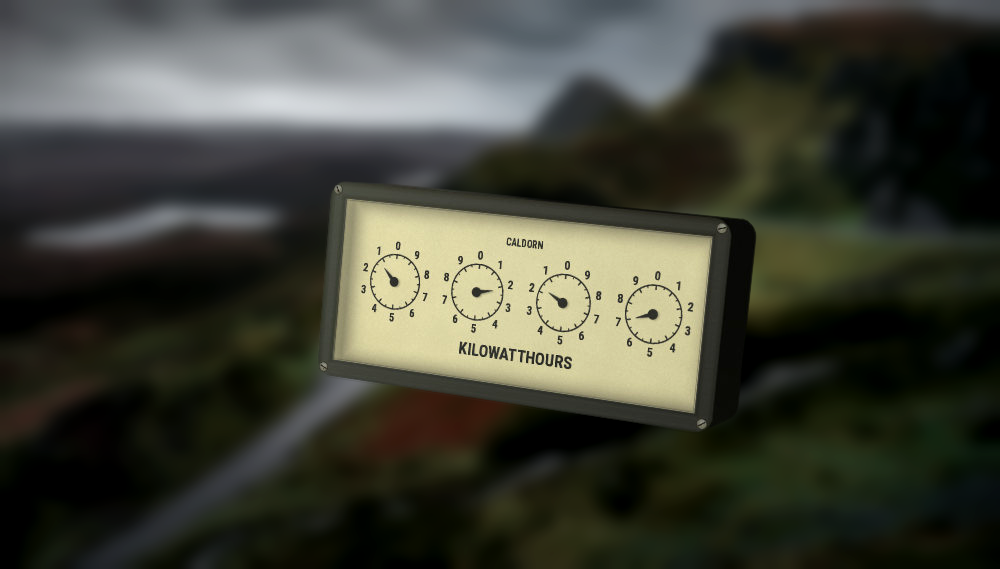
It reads 1217,kWh
